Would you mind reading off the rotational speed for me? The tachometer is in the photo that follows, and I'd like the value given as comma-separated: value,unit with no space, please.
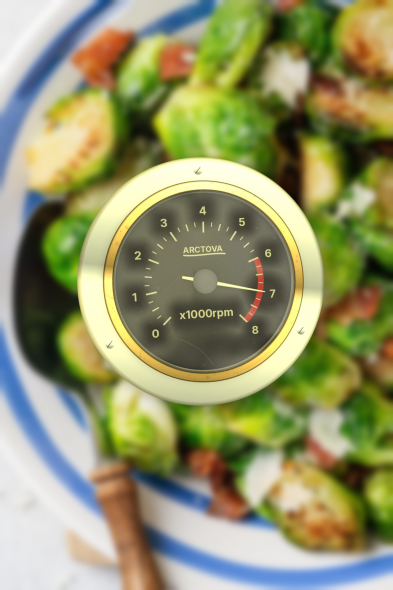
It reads 7000,rpm
